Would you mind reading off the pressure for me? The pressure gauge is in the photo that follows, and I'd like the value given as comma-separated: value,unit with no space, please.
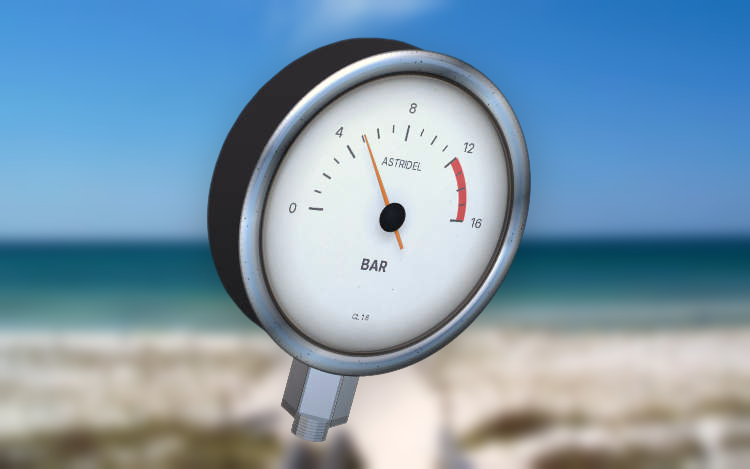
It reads 5,bar
